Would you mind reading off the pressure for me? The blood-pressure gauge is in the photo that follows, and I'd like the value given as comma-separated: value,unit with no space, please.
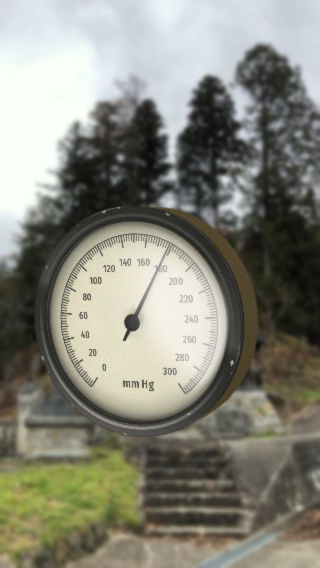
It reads 180,mmHg
